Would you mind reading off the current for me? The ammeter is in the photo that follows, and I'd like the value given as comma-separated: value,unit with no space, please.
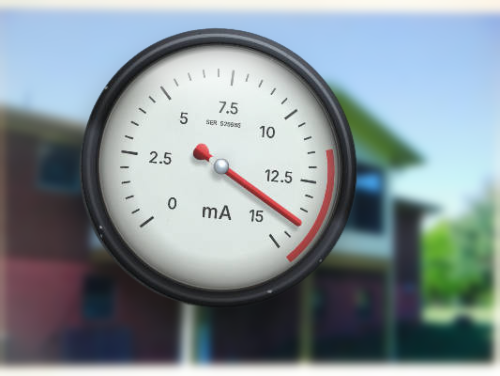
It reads 14,mA
